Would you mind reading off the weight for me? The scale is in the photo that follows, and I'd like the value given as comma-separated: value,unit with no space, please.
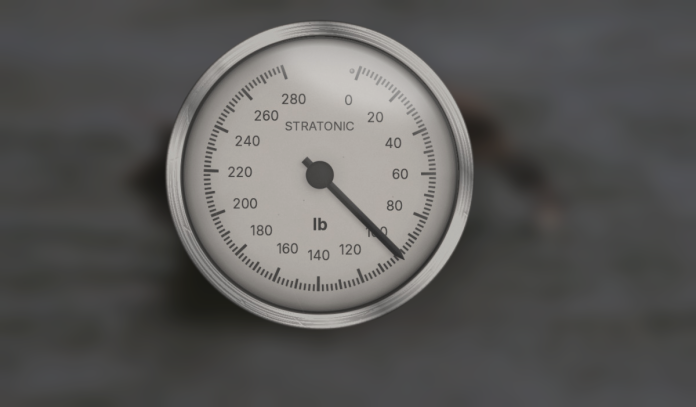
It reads 100,lb
